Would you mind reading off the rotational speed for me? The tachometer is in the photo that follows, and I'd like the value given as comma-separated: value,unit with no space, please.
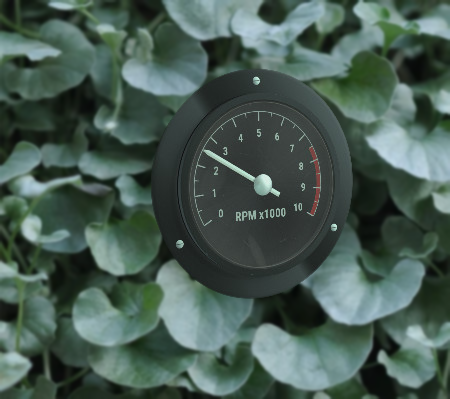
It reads 2500,rpm
